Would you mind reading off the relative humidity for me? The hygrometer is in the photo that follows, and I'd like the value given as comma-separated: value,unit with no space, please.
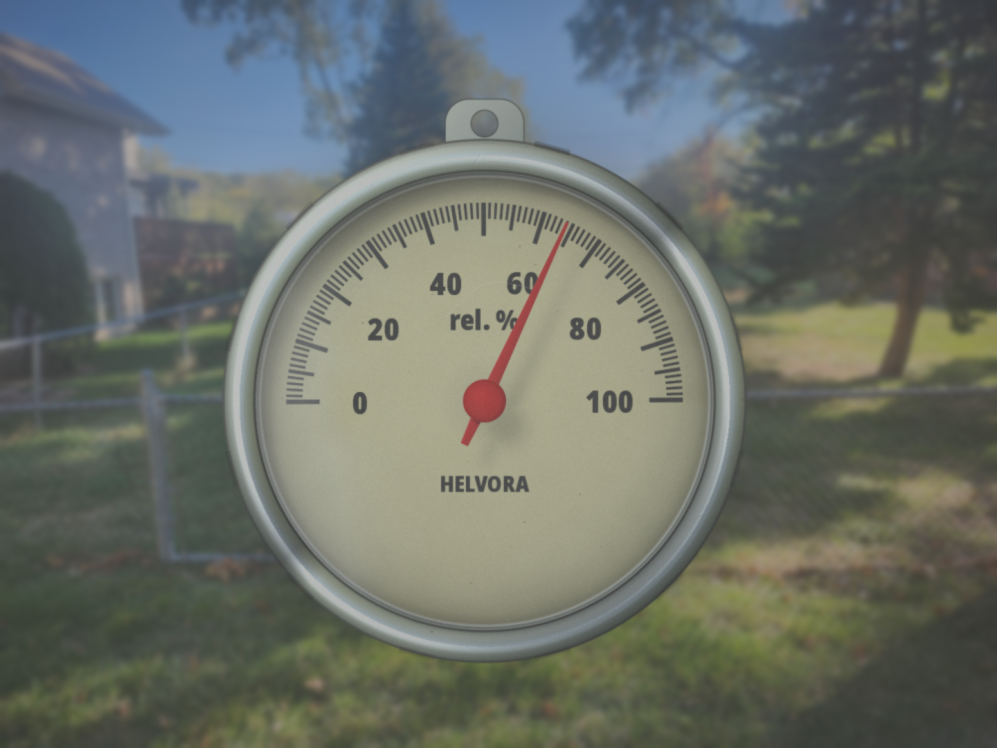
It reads 64,%
